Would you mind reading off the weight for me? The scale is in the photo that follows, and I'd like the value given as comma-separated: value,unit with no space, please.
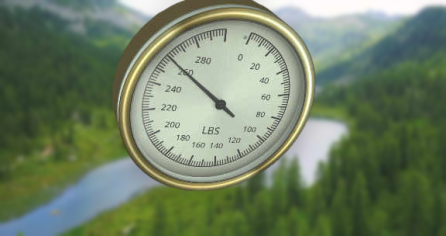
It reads 260,lb
